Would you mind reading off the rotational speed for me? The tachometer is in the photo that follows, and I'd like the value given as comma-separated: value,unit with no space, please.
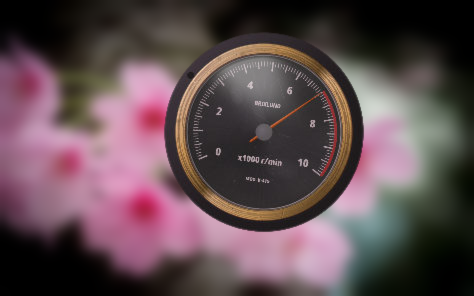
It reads 7000,rpm
